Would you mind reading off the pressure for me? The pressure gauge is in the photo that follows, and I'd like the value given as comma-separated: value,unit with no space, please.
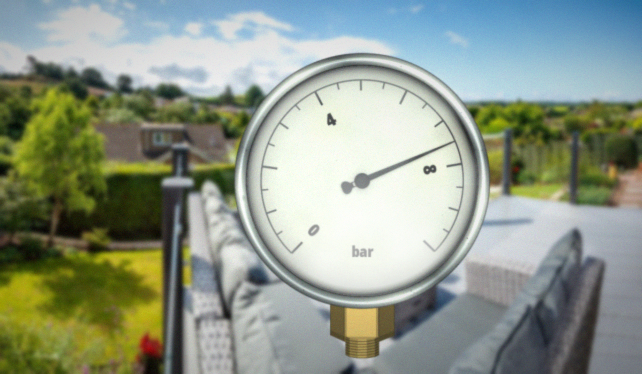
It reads 7.5,bar
